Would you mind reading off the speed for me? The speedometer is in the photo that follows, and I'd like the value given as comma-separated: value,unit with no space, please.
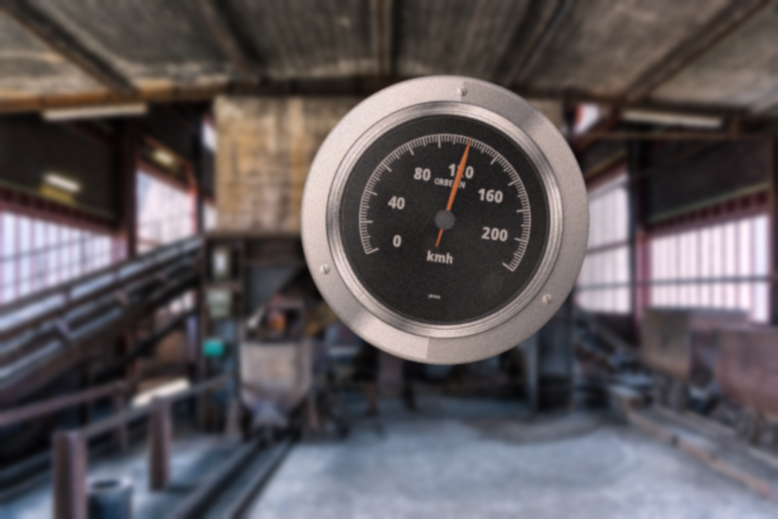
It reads 120,km/h
